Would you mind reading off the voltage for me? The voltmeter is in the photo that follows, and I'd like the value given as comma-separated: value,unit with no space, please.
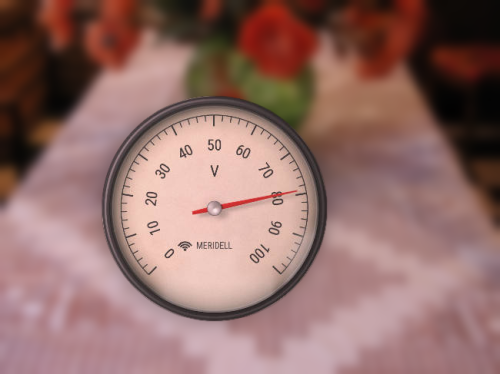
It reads 79,V
